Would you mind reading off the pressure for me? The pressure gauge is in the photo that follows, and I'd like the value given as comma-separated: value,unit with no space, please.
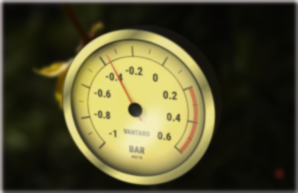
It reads -0.35,bar
